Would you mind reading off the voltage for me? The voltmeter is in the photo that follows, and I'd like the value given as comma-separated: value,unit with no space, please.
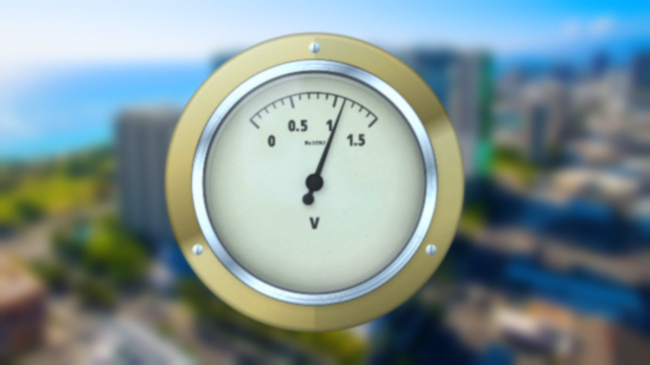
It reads 1.1,V
